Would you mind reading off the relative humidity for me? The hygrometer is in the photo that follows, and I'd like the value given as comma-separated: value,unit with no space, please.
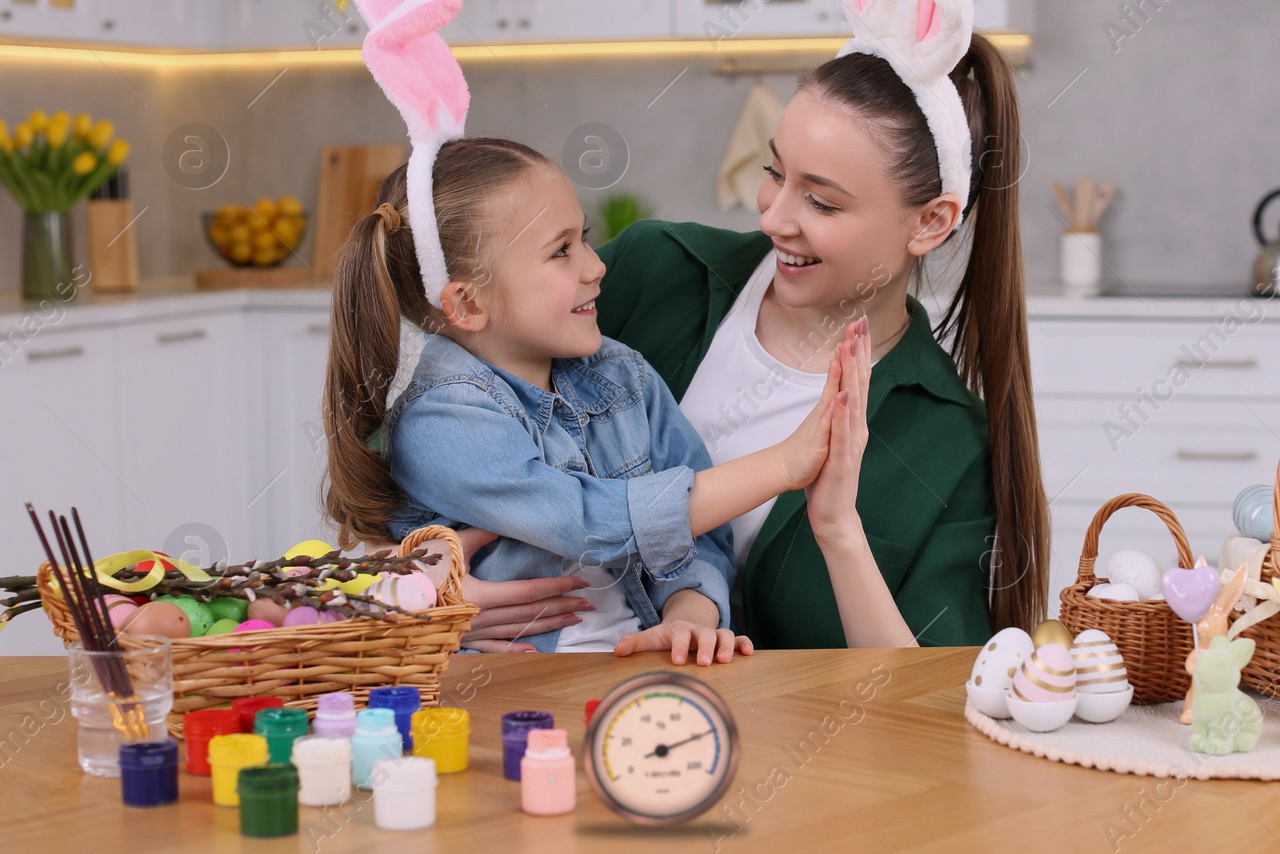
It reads 80,%
